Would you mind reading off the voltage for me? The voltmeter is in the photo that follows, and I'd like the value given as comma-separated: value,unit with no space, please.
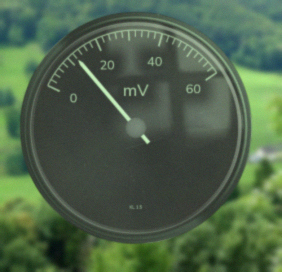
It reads 12,mV
